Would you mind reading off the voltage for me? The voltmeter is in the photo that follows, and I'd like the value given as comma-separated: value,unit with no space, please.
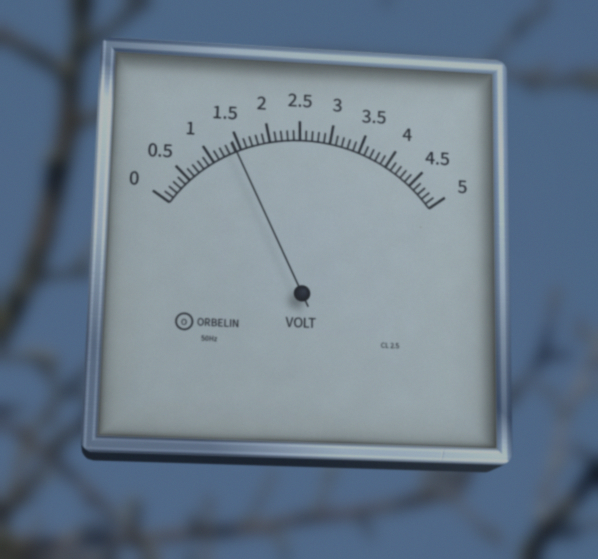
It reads 1.4,V
